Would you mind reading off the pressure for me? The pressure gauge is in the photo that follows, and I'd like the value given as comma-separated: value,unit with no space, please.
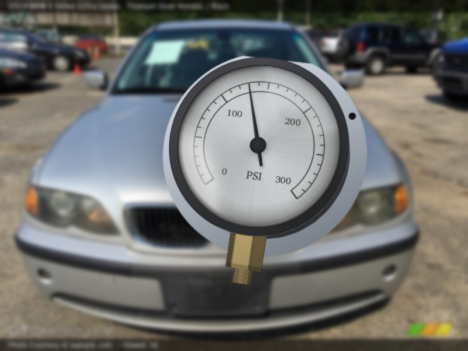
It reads 130,psi
